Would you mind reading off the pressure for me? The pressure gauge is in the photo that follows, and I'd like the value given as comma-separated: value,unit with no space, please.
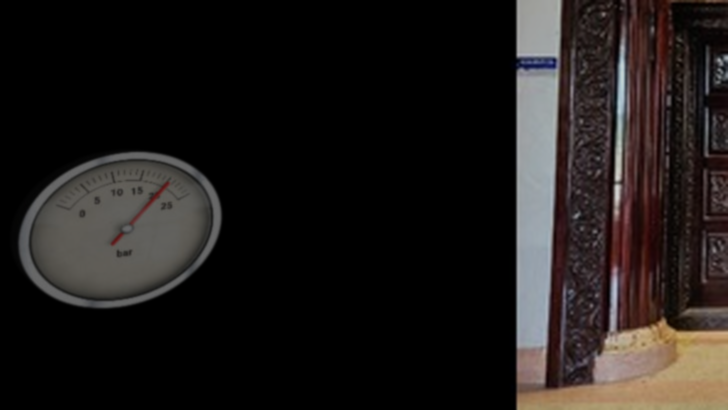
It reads 20,bar
